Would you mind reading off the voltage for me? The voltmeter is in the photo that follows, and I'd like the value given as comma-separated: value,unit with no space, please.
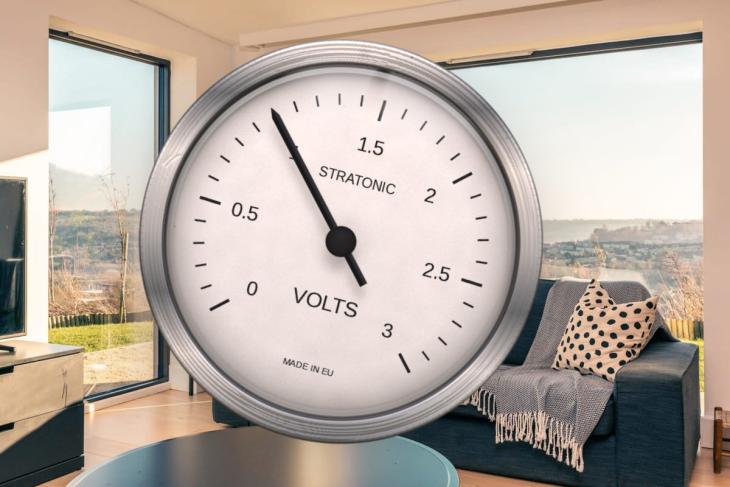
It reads 1,V
